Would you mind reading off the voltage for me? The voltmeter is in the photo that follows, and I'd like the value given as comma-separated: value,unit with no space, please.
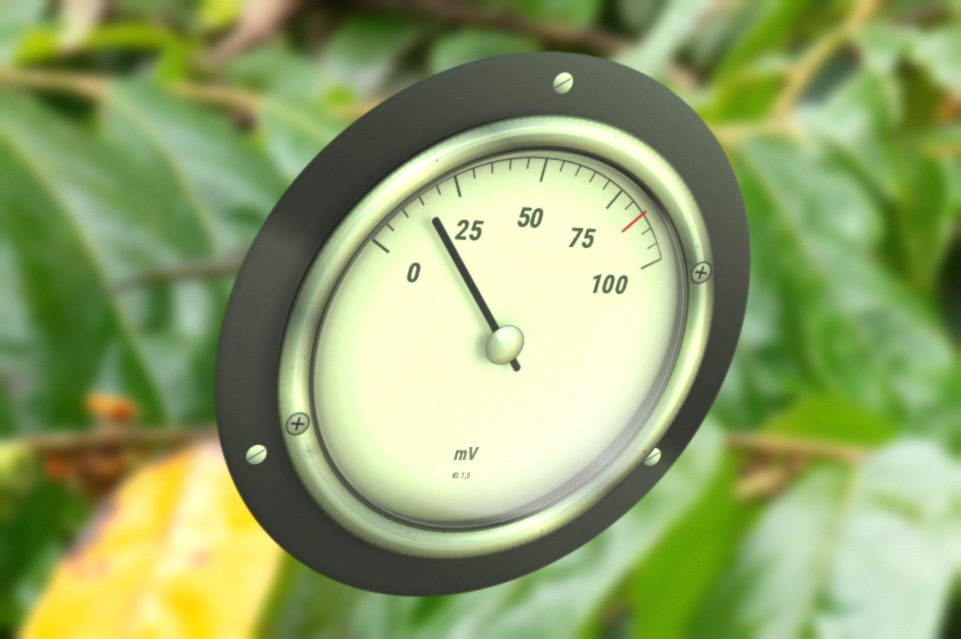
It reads 15,mV
